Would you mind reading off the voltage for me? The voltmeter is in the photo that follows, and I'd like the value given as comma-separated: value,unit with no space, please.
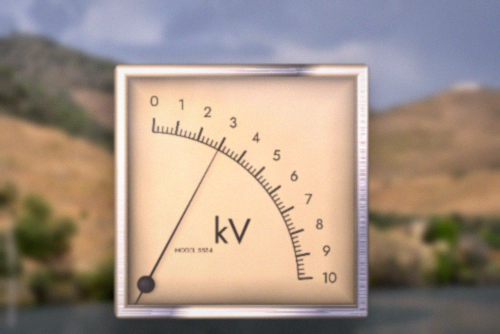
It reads 3,kV
